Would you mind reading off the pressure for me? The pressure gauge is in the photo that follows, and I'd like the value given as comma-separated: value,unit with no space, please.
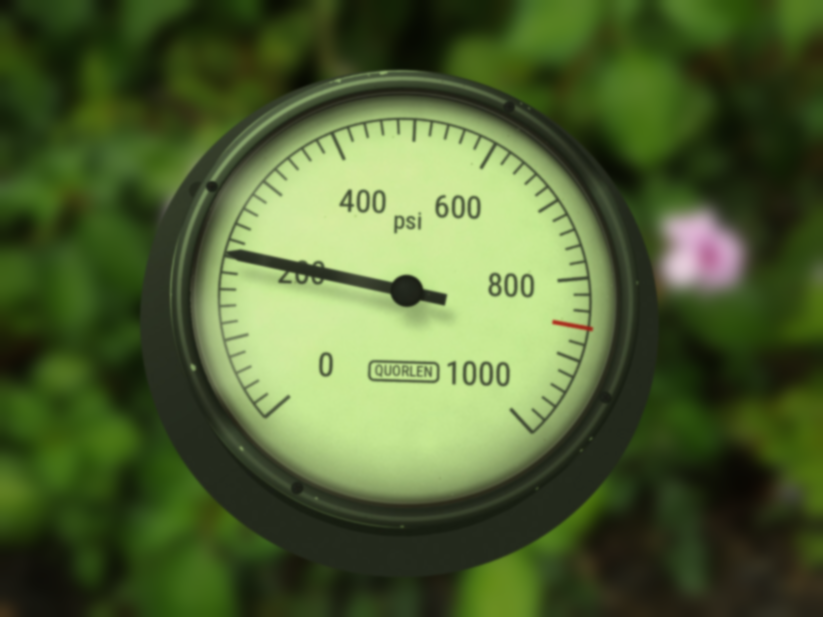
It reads 200,psi
